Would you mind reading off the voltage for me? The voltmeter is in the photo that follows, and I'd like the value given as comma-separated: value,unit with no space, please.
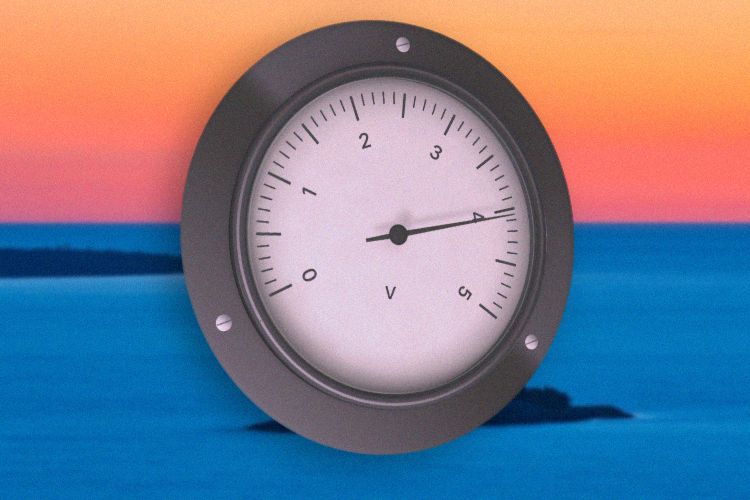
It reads 4.05,V
